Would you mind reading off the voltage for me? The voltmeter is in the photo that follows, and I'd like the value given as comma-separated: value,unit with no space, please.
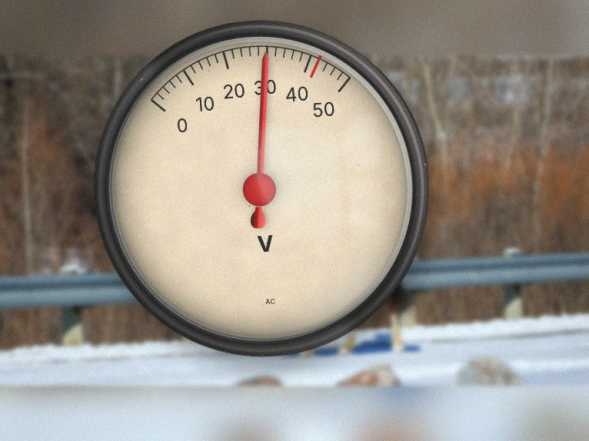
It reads 30,V
